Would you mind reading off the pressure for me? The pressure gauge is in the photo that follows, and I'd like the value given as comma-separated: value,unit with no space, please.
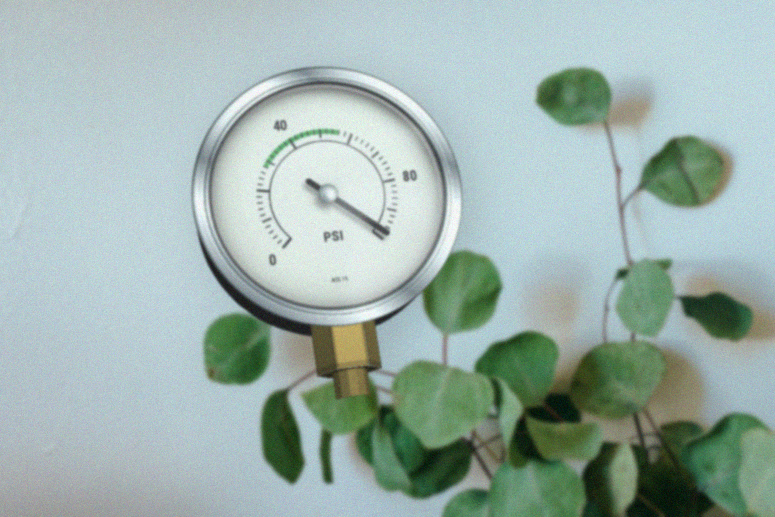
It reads 98,psi
